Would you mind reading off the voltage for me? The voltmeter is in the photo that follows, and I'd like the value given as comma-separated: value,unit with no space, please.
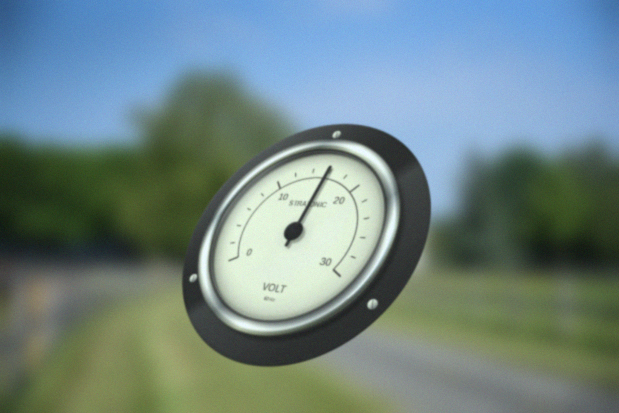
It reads 16,V
